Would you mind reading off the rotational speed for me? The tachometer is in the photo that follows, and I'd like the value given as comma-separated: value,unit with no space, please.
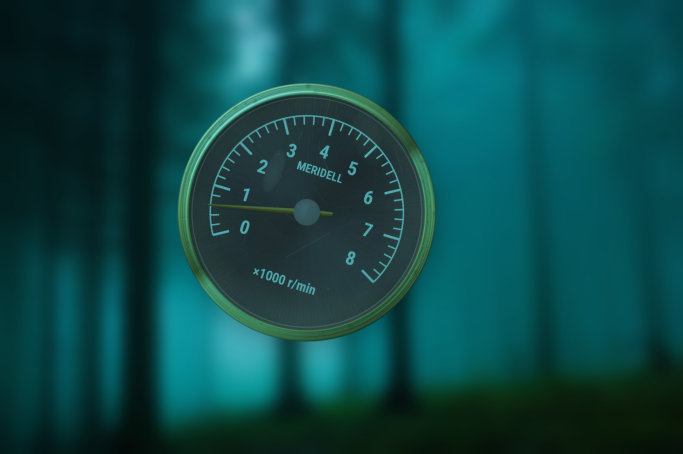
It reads 600,rpm
